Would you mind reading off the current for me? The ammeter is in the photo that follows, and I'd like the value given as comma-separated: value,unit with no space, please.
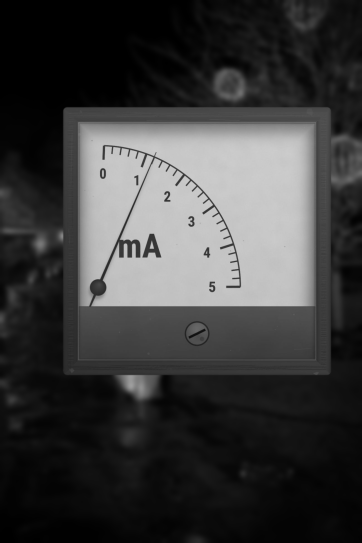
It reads 1.2,mA
